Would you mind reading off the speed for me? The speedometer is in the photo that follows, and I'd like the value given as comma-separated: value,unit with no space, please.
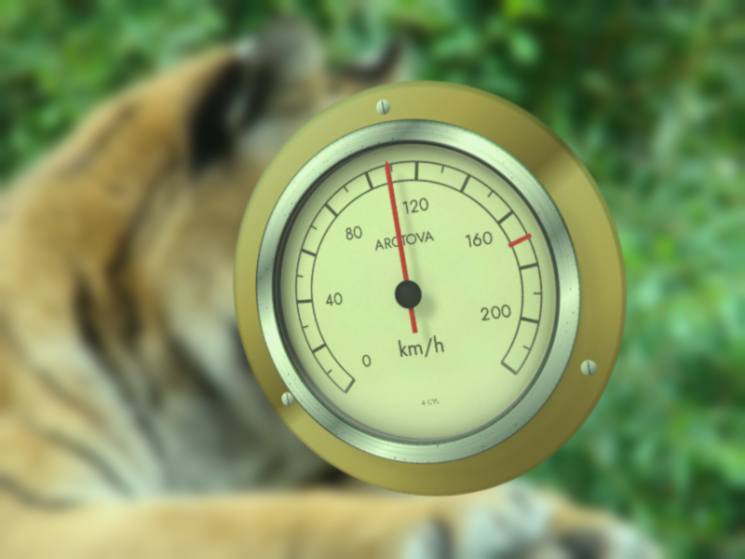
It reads 110,km/h
